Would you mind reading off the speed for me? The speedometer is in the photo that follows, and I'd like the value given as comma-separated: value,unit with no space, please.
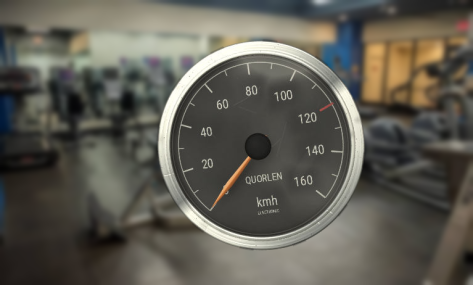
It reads 0,km/h
